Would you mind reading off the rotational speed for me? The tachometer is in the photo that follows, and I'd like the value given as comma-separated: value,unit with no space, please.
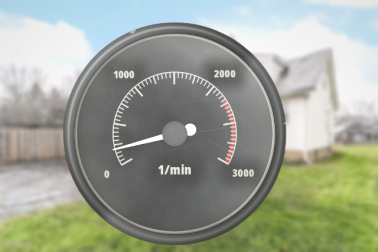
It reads 200,rpm
